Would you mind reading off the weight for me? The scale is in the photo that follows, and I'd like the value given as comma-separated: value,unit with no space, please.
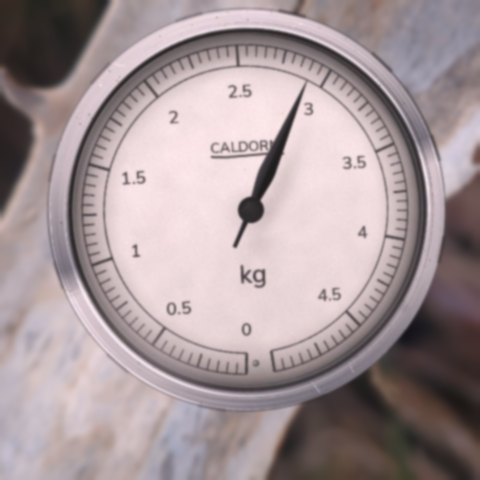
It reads 2.9,kg
